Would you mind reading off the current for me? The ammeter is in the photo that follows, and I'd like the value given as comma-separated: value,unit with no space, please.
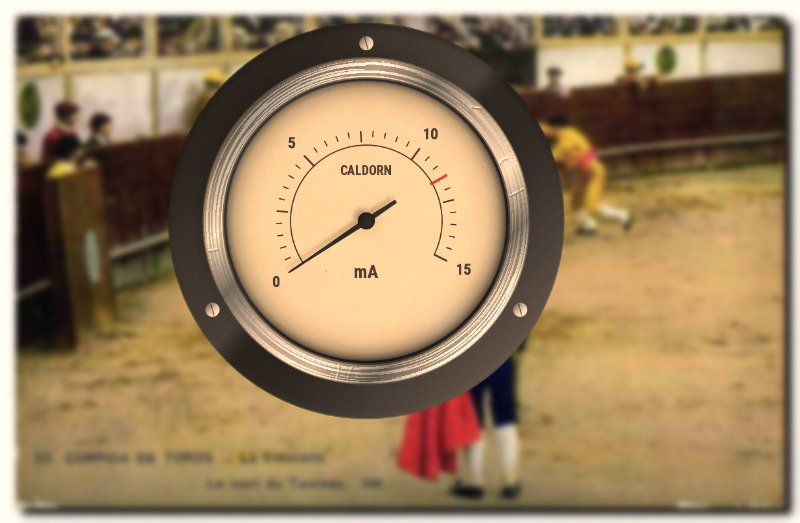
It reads 0,mA
